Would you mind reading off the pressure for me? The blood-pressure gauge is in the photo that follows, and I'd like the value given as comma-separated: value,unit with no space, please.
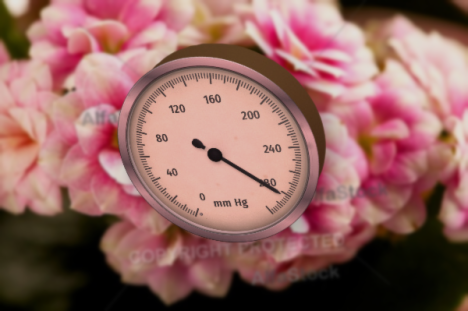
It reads 280,mmHg
